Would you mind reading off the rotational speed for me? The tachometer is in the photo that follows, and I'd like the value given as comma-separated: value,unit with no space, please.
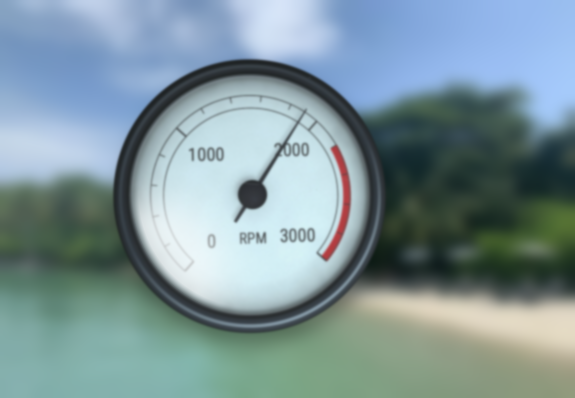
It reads 1900,rpm
